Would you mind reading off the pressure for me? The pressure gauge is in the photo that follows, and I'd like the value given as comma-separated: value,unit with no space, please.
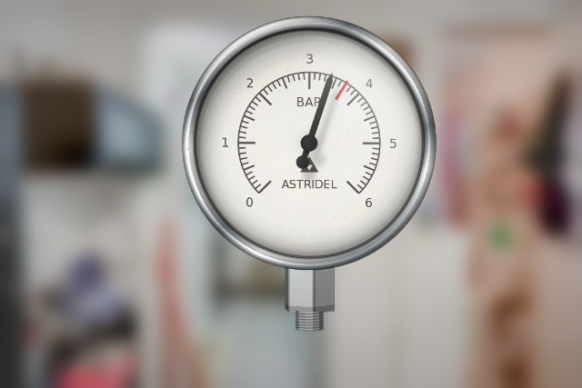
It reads 3.4,bar
